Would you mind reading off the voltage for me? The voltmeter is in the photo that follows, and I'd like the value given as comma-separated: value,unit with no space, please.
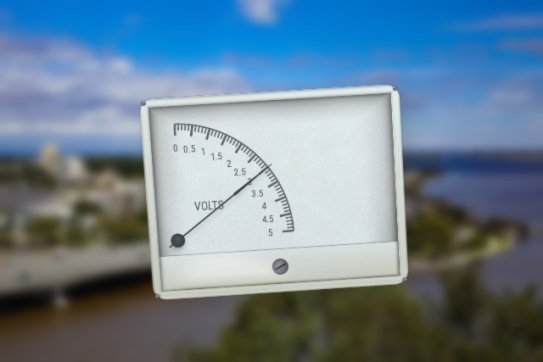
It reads 3,V
